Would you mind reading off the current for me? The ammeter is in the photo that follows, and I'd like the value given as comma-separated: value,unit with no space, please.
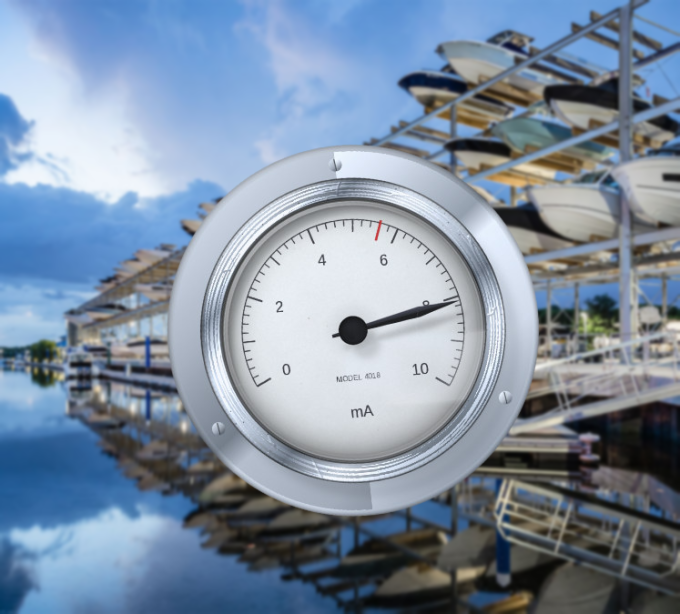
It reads 8.1,mA
